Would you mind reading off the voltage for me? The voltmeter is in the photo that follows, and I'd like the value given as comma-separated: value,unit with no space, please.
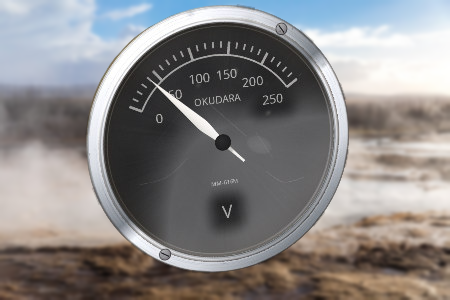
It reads 40,V
